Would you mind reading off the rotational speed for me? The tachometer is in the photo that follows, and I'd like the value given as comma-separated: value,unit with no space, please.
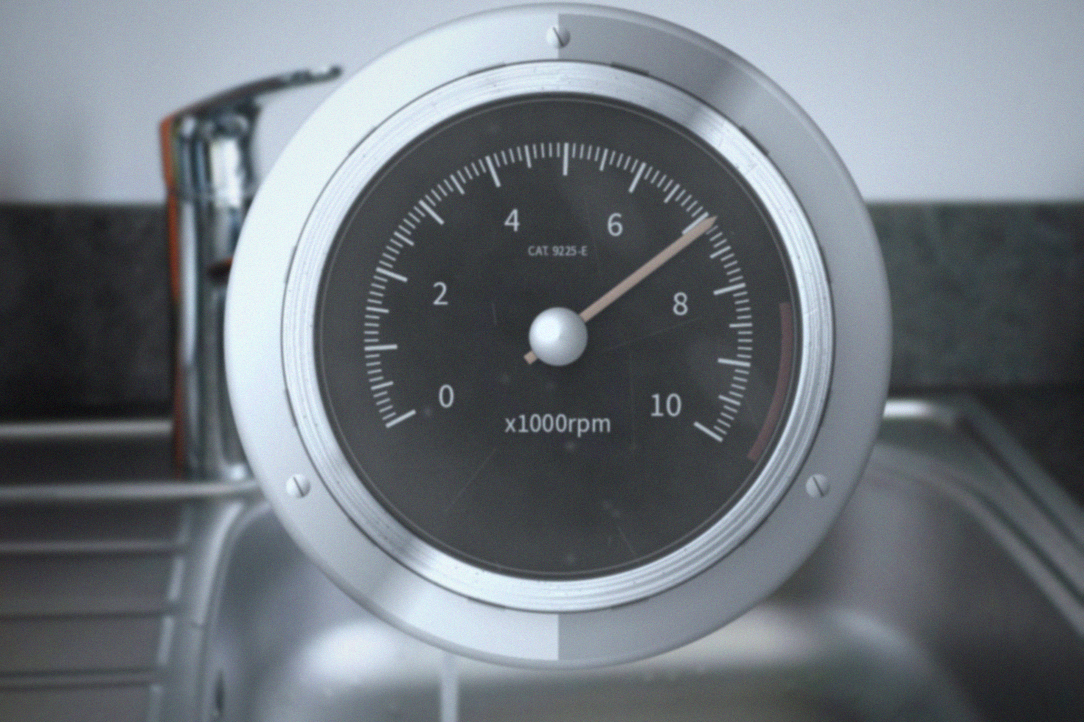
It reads 7100,rpm
